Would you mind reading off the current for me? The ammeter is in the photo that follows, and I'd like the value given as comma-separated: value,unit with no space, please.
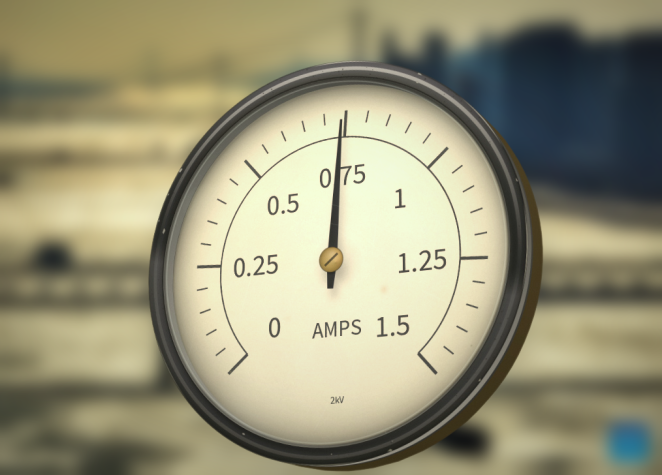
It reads 0.75,A
